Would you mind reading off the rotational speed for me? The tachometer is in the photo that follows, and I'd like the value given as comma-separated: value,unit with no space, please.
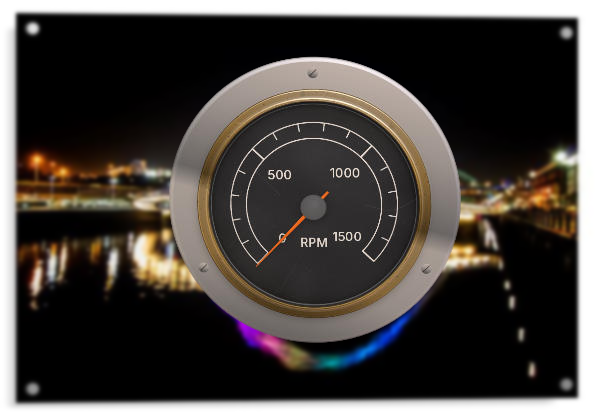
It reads 0,rpm
